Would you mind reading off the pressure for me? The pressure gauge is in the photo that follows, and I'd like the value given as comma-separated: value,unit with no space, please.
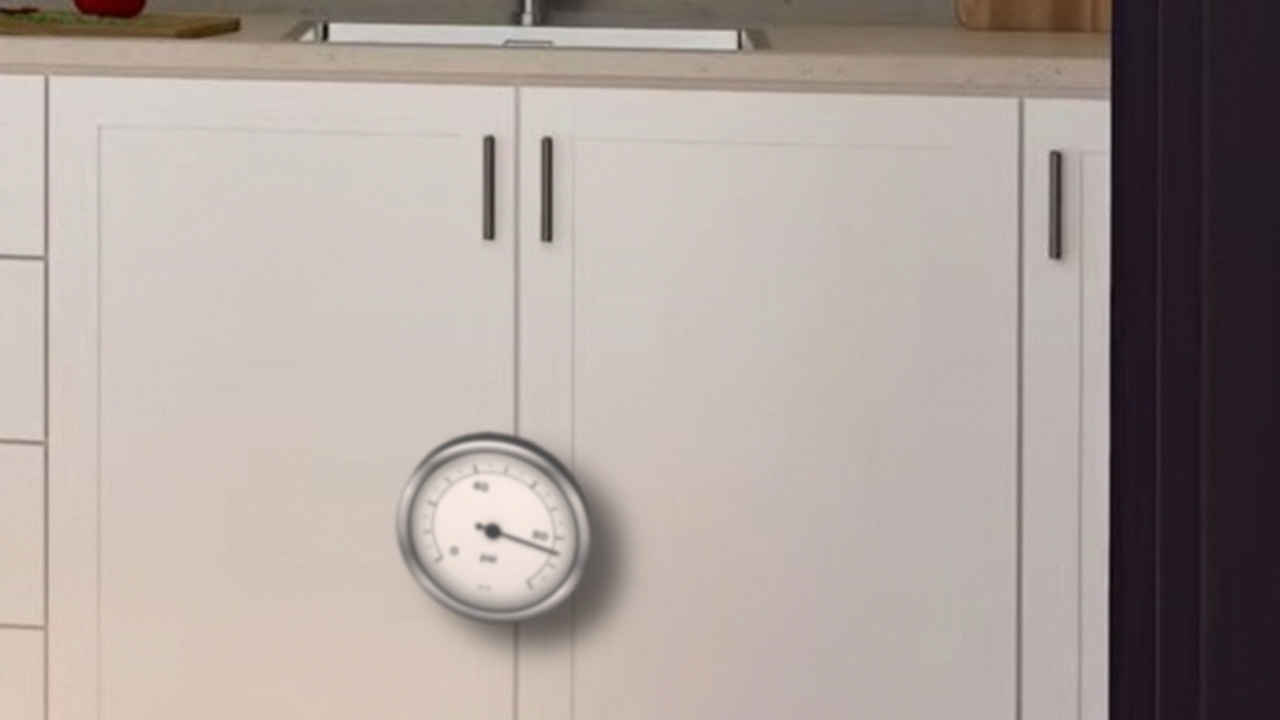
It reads 85,psi
